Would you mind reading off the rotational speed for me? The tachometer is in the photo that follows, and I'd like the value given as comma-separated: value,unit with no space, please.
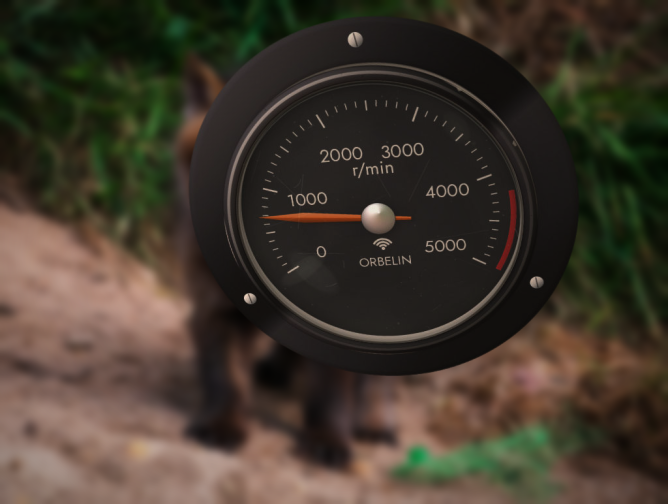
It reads 700,rpm
